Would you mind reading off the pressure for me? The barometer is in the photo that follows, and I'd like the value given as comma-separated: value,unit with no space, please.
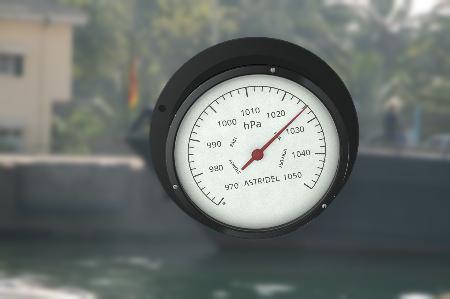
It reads 1026,hPa
